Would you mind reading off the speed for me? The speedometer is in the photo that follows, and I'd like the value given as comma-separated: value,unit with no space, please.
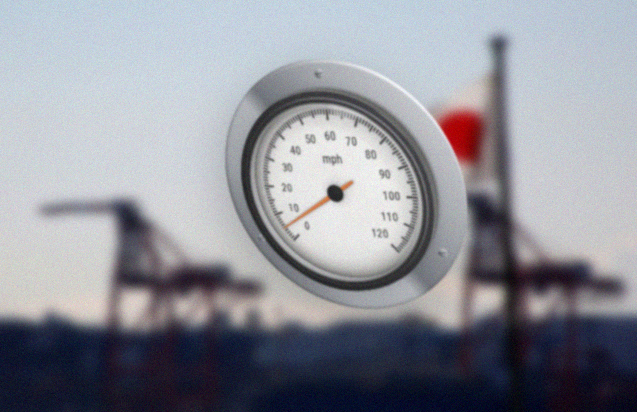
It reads 5,mph
